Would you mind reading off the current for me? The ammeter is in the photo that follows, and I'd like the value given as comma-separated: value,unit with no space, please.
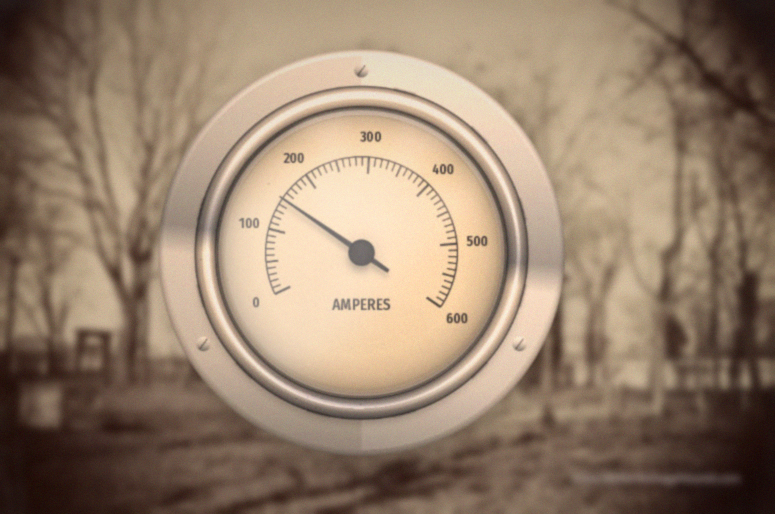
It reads 150,A
